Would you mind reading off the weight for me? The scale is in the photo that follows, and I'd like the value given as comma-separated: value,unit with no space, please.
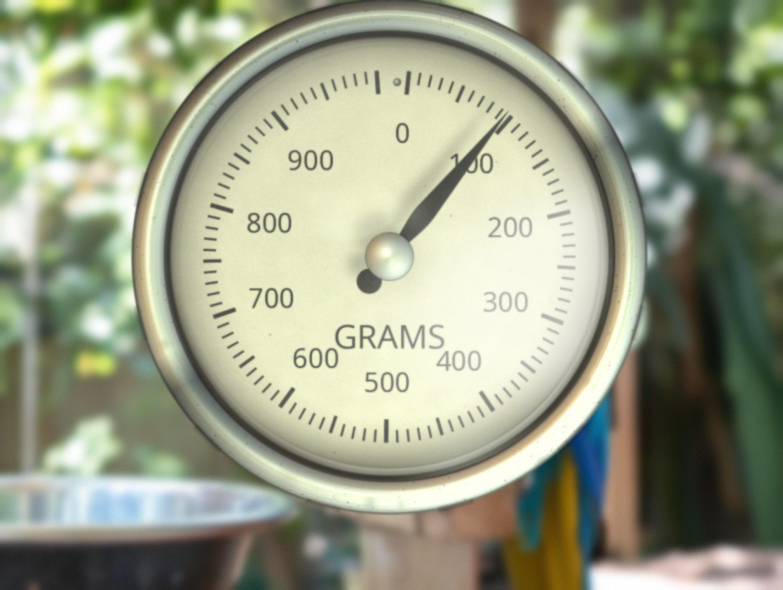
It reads 95,g
